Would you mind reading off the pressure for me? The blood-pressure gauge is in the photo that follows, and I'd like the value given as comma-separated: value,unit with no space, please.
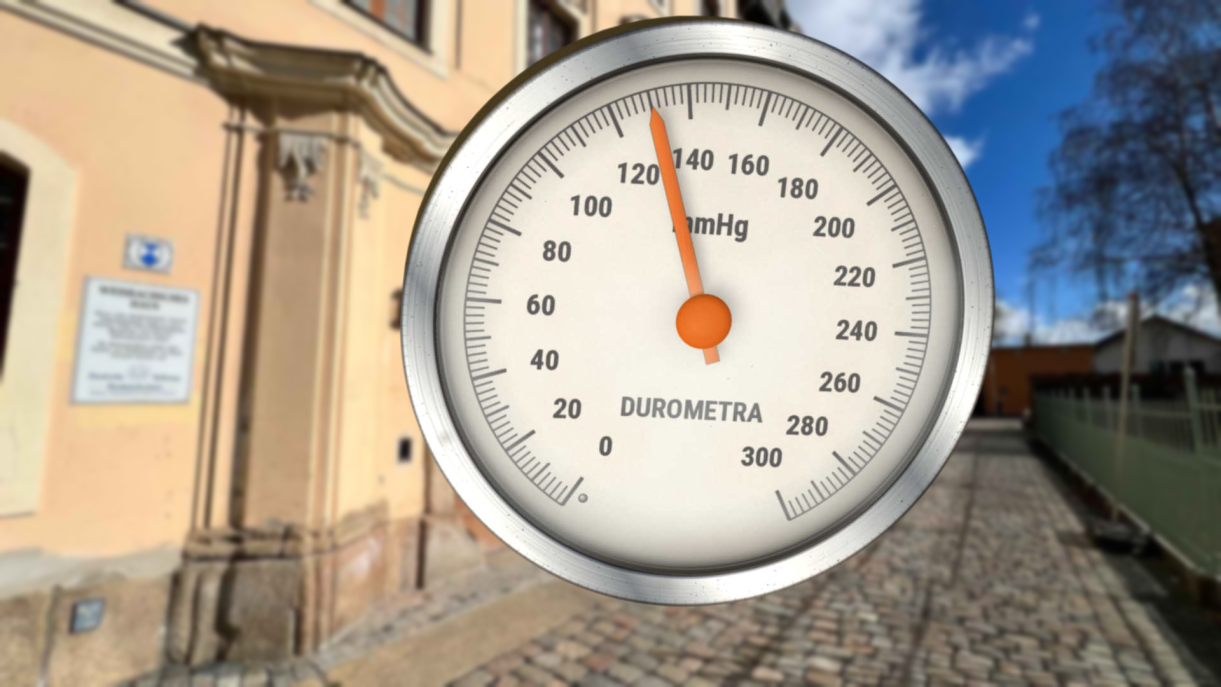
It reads 130,mmHg
